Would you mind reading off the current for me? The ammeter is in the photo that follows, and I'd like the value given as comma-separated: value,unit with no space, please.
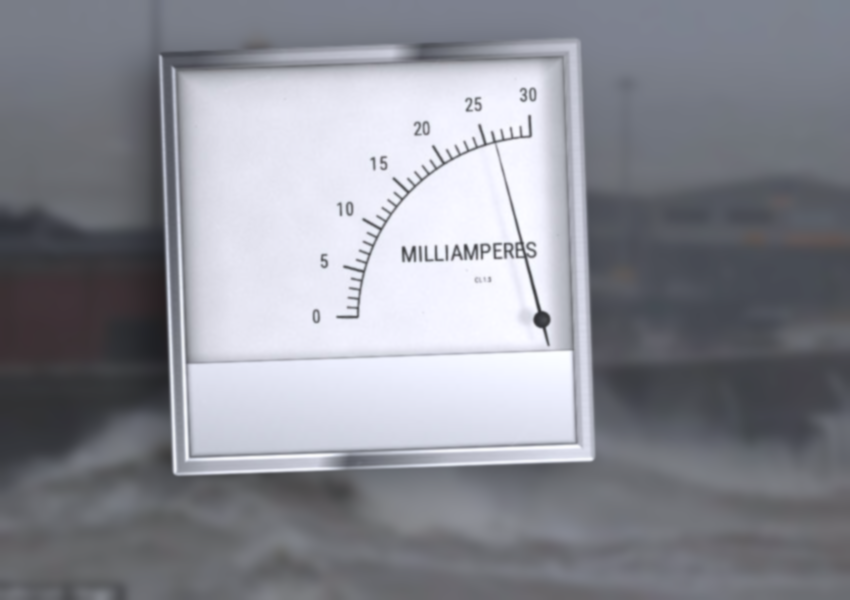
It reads 26,mA
